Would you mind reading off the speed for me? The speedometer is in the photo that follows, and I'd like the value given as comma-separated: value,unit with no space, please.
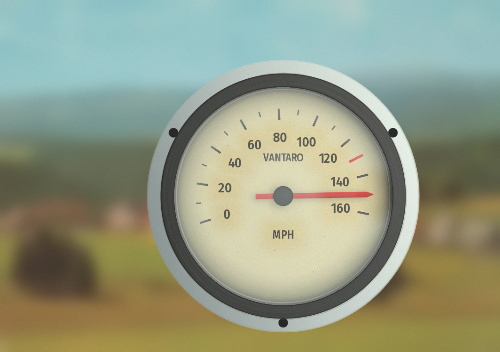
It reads 150,mph
